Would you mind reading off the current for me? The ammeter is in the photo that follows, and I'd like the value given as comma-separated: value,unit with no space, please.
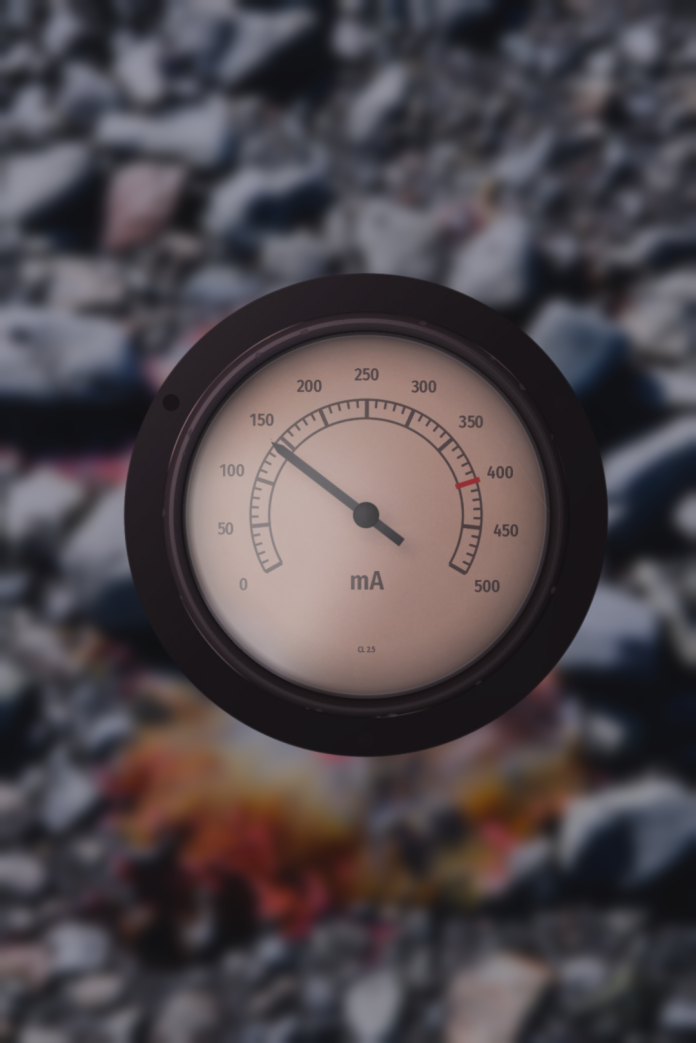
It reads 140,mA
